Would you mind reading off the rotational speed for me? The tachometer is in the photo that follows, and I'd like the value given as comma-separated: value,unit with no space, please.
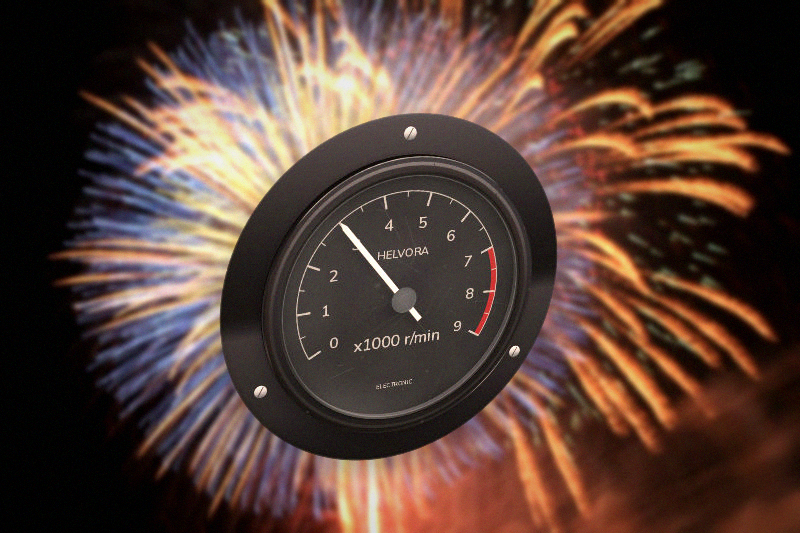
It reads 3000,rpm
